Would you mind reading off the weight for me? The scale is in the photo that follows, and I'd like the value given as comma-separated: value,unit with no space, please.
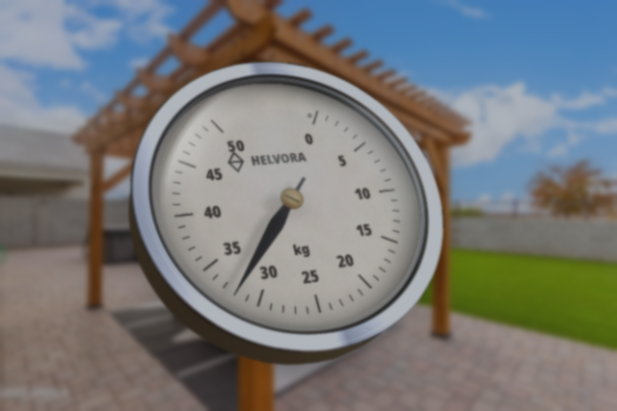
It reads 32,kg
